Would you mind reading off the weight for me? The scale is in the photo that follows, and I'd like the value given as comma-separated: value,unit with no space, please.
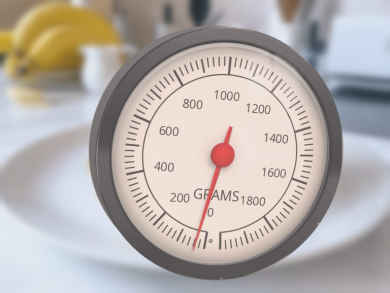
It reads 40,g
